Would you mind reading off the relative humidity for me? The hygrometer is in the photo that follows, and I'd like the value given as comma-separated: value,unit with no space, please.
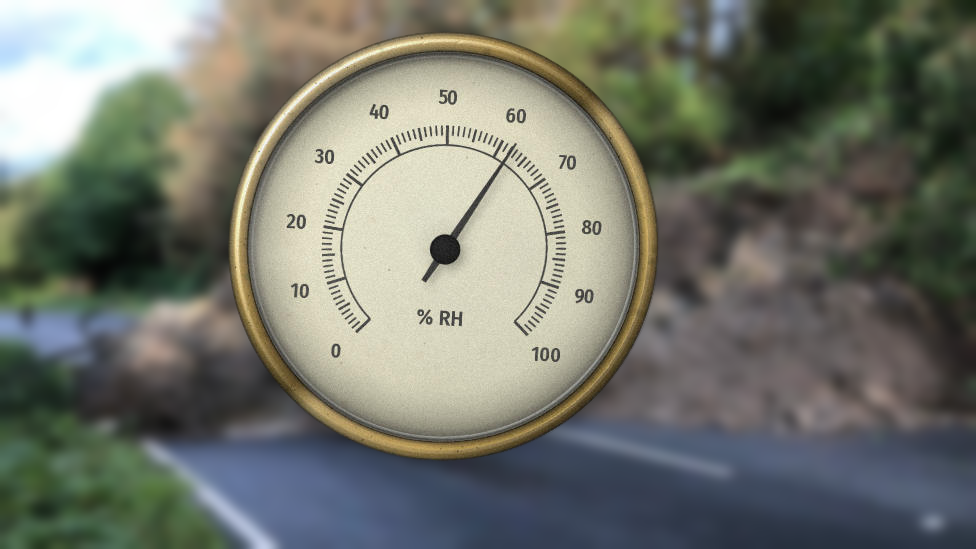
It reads 62,%
